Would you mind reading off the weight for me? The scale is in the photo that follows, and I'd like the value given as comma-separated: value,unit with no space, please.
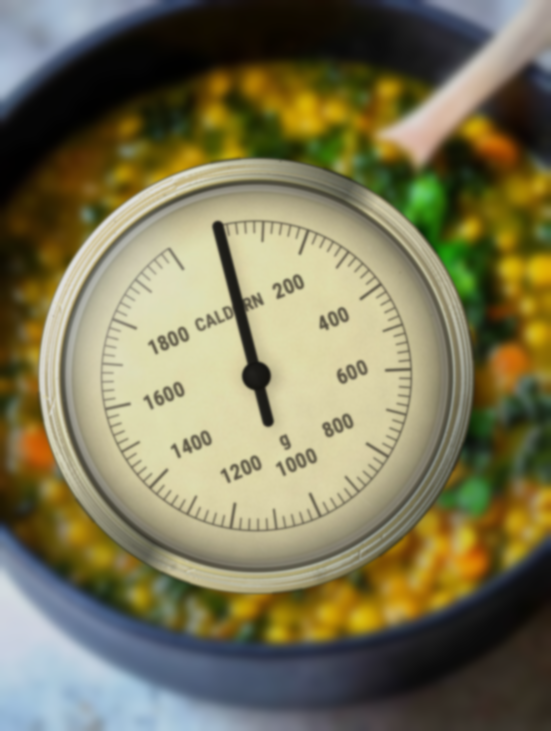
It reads 0,g
